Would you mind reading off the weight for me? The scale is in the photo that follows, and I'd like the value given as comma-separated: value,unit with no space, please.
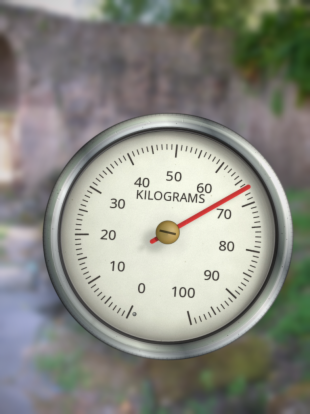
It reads 67,kg
